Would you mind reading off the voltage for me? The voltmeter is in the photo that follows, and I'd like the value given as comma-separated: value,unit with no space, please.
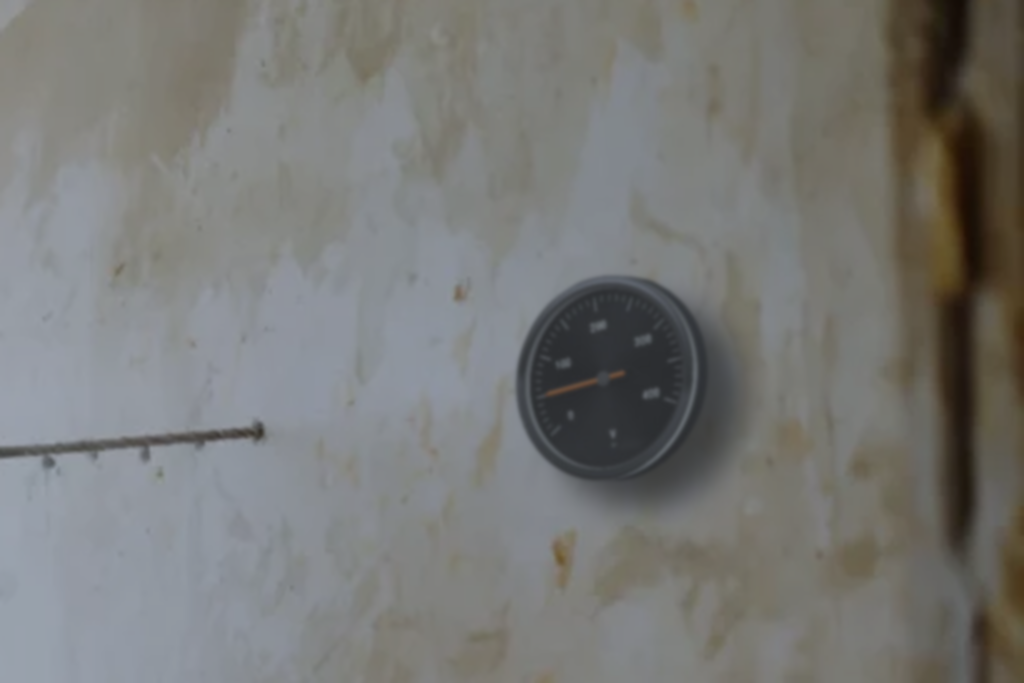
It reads 50,V
